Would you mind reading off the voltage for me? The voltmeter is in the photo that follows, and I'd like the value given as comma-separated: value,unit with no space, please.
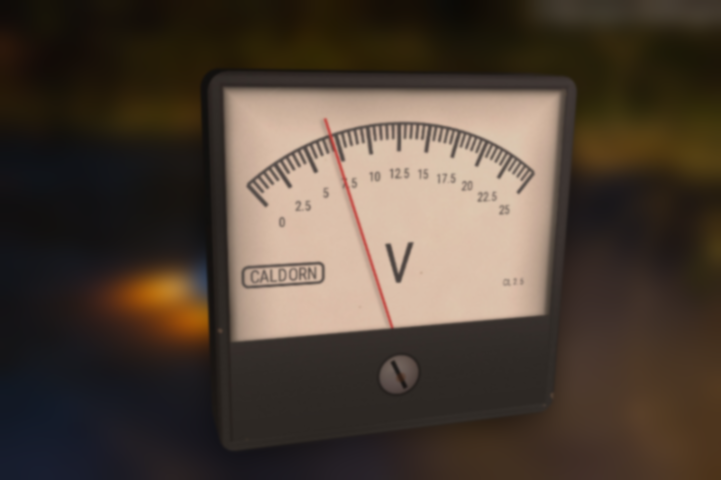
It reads 7,V
